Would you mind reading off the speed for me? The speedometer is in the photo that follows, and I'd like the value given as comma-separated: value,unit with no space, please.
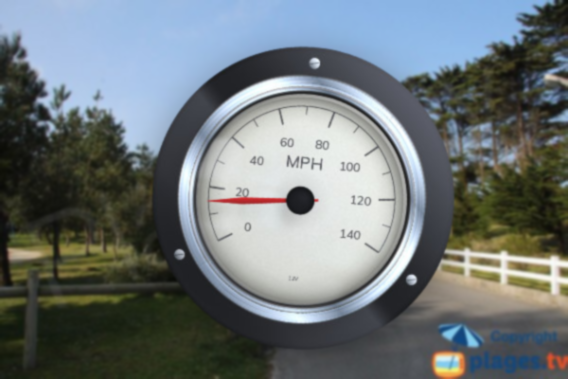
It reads 15,mph
